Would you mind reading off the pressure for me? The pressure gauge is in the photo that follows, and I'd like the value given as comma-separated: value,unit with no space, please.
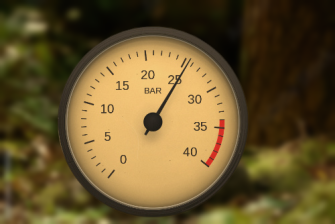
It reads 25.5,bar
